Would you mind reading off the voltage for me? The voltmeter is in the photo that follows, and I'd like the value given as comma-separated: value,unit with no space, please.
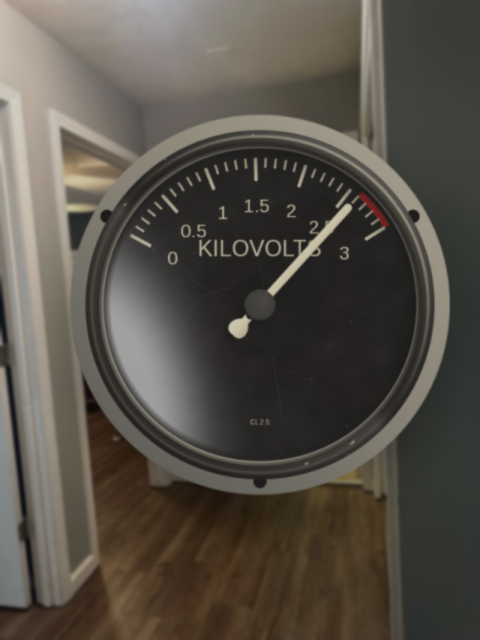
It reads 2.6,kV
